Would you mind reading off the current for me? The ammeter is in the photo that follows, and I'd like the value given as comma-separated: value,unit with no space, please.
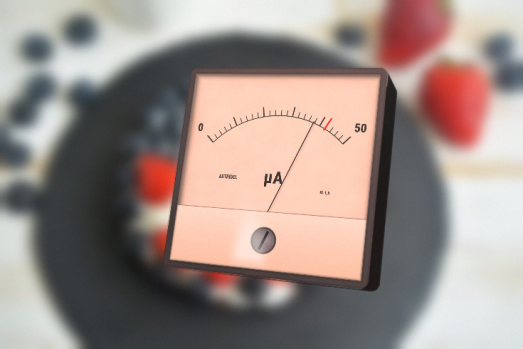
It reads 38,µA
